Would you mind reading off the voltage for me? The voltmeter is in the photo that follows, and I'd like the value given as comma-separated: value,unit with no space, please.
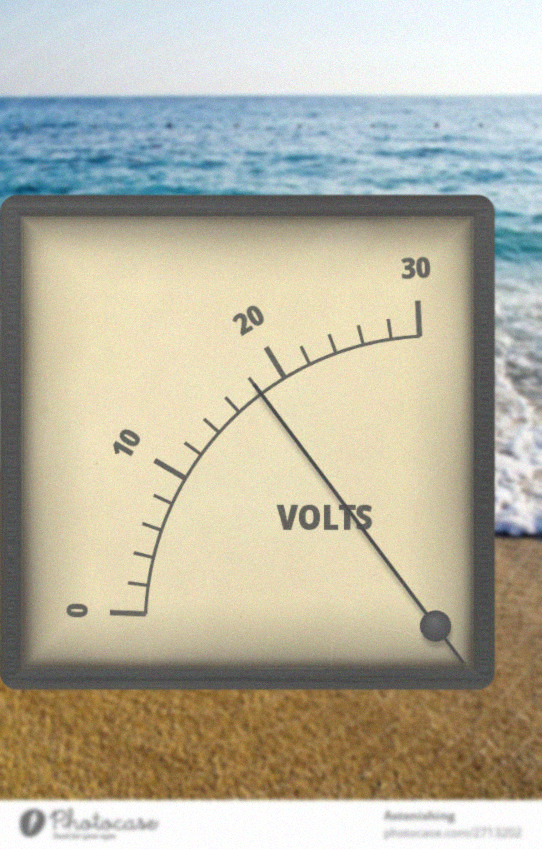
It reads 18,V
